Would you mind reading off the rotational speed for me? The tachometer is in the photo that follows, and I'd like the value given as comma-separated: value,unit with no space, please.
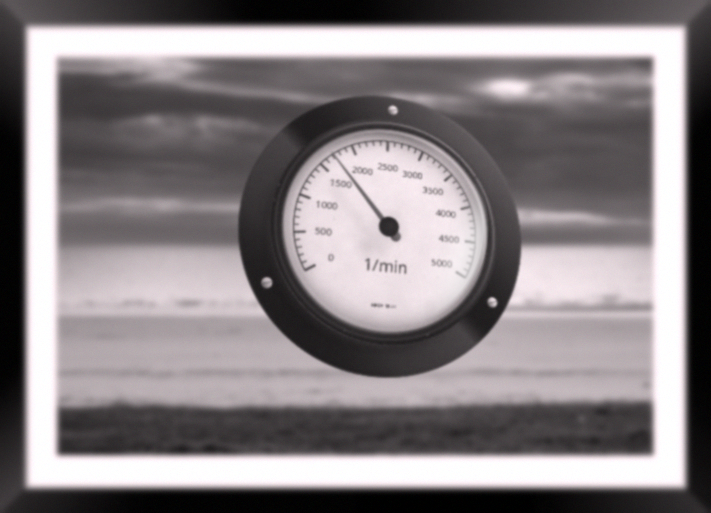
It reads 1700,rpm
